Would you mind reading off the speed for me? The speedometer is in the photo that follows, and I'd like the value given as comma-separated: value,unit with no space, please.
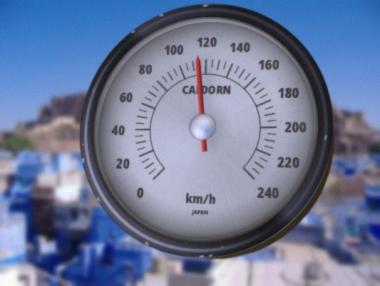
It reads 115,km/h
